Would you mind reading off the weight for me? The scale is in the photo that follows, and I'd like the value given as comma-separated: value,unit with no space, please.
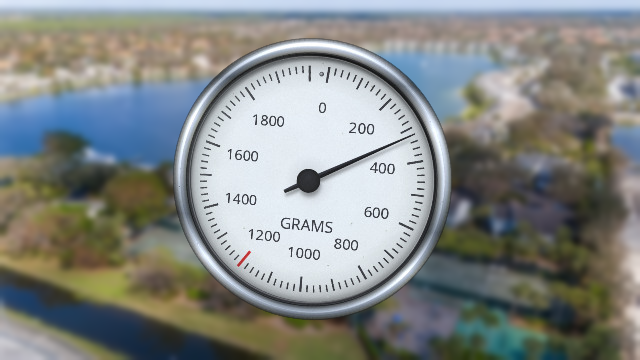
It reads 320,g
